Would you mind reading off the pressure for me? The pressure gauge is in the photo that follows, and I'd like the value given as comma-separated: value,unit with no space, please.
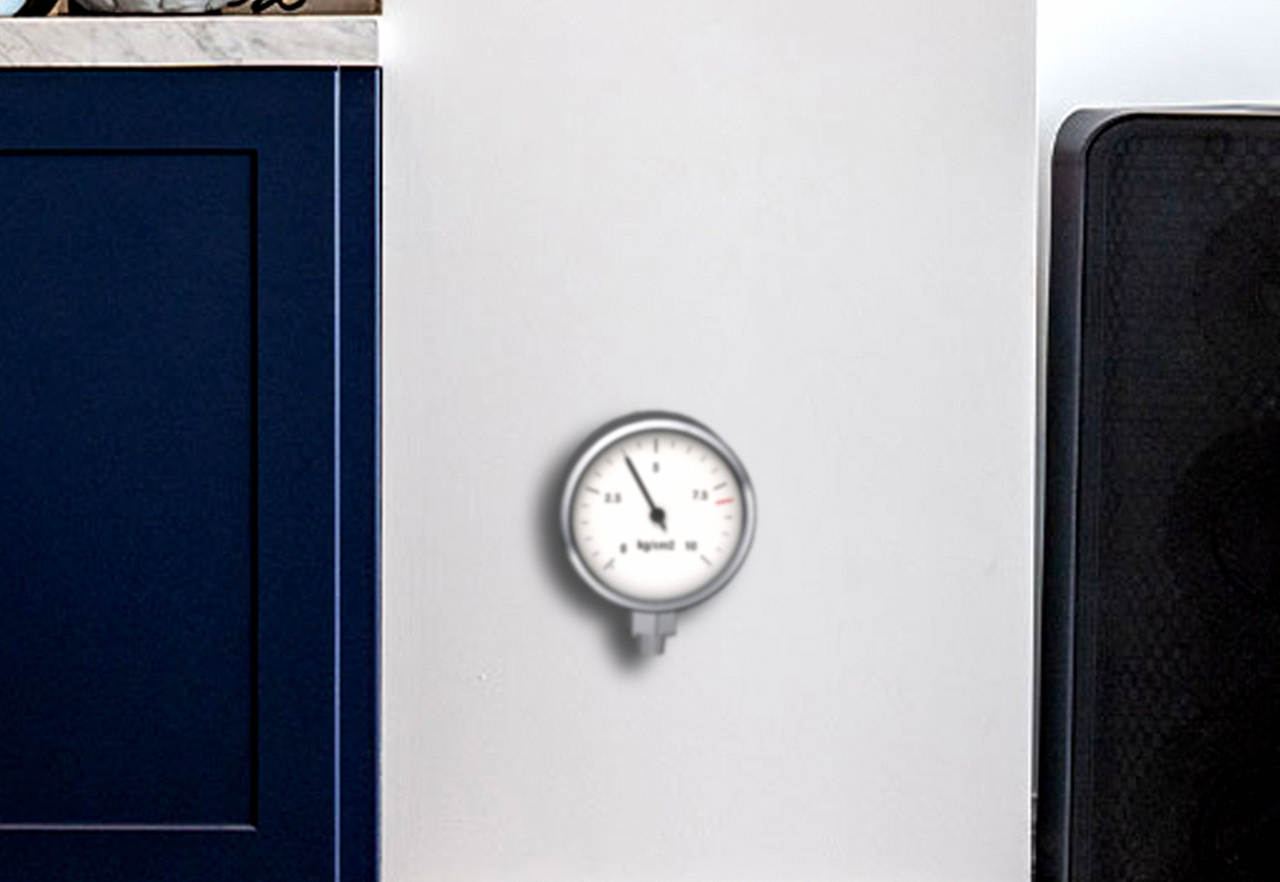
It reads 4,kg/cm²
